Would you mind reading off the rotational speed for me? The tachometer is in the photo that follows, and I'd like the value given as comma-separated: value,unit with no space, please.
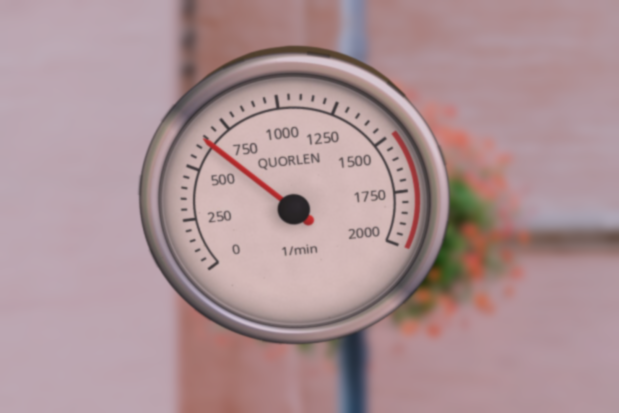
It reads 650,rpm
